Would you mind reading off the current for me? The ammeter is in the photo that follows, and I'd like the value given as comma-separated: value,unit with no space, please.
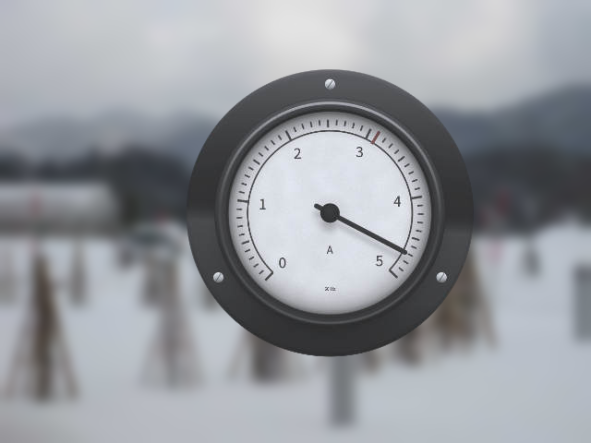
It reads 4.7,A
